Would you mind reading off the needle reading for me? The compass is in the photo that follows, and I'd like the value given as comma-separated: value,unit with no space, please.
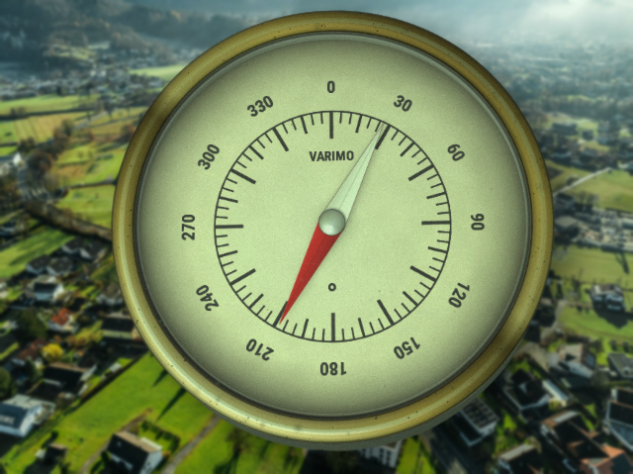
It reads 207.5,°
